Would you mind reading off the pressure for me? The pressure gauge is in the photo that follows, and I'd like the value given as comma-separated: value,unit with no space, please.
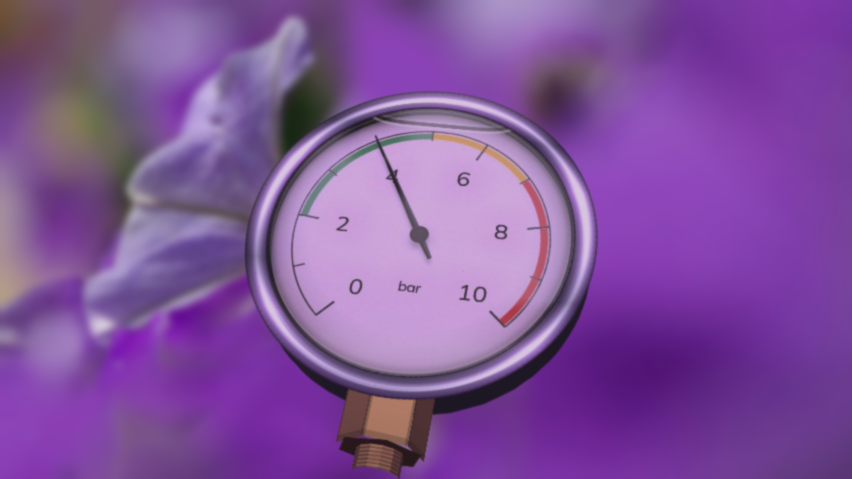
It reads 4,bar
